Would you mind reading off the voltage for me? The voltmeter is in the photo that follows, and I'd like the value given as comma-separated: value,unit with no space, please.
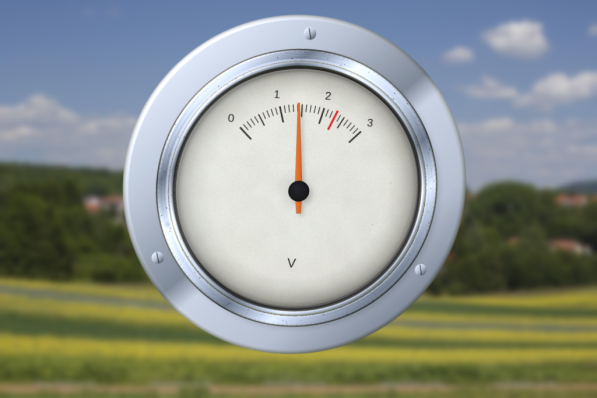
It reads 1.4,V
